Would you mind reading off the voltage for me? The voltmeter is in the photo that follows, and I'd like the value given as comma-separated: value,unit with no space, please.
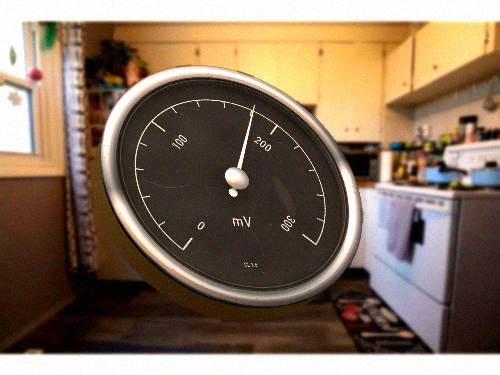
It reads 180,mV
